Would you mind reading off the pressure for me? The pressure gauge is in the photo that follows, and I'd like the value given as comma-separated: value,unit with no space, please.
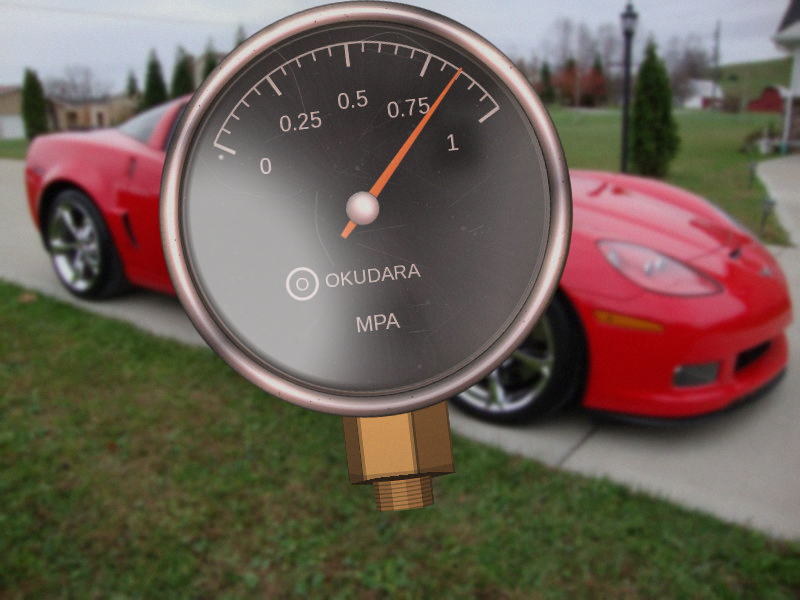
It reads 0.85,MPa
